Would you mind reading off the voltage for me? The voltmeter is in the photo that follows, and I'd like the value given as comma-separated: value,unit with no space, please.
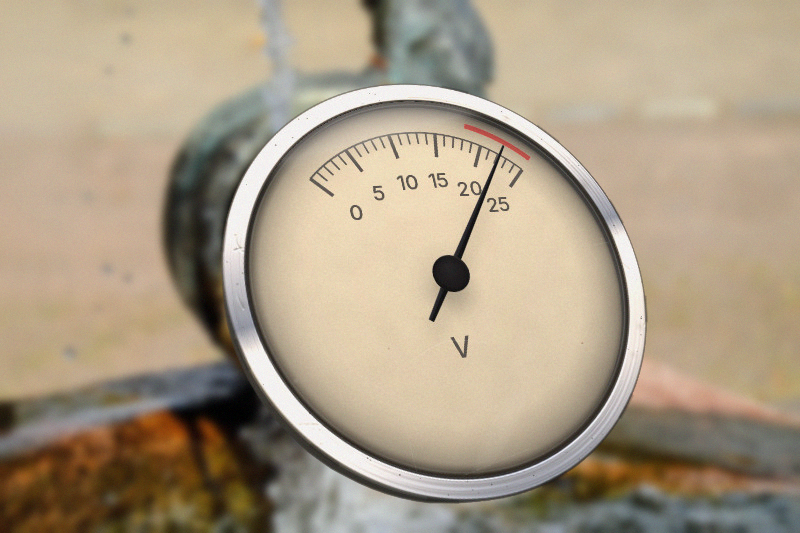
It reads 22,V
